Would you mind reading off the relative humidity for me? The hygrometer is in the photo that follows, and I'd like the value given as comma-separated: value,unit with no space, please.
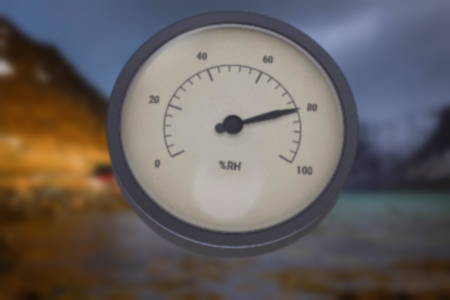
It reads 80,%
